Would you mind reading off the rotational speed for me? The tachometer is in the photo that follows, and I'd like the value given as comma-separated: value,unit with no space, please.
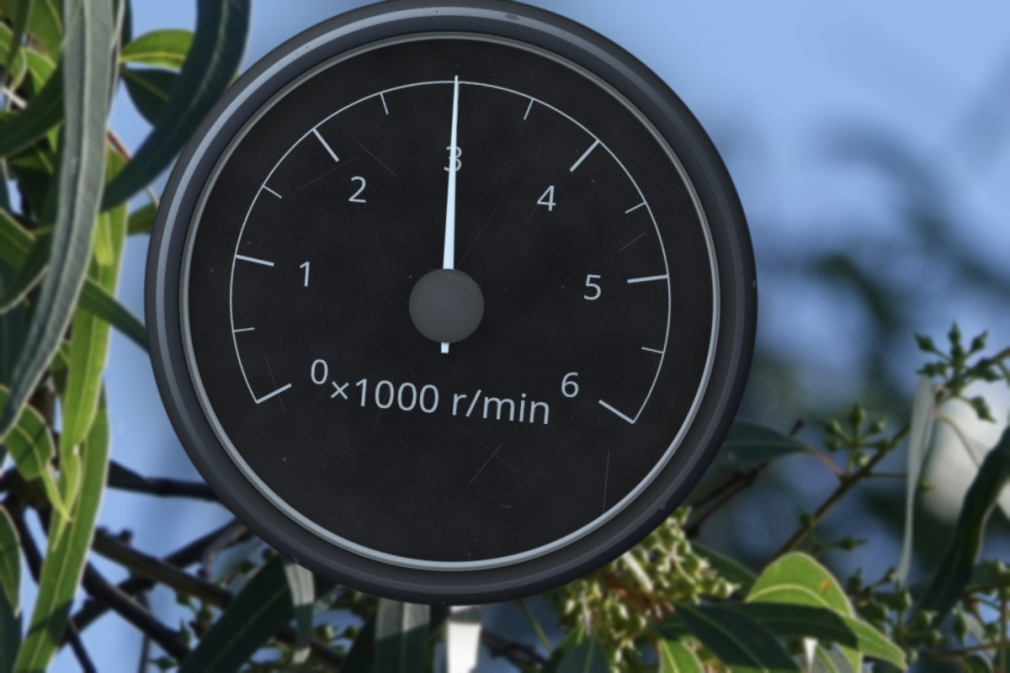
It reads 3000,rpm
